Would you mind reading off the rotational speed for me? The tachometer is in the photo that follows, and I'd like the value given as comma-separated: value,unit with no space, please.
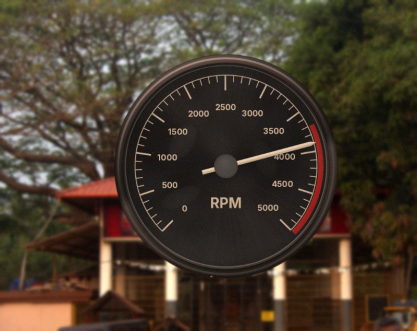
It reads 3900,rpm
